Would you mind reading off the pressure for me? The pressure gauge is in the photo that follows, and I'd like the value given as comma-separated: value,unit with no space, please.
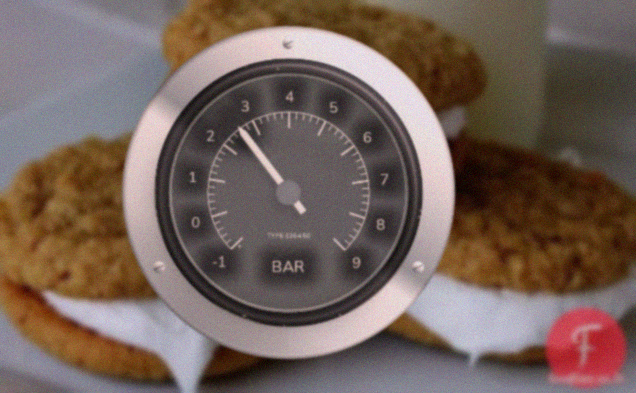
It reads 2.6,bar
